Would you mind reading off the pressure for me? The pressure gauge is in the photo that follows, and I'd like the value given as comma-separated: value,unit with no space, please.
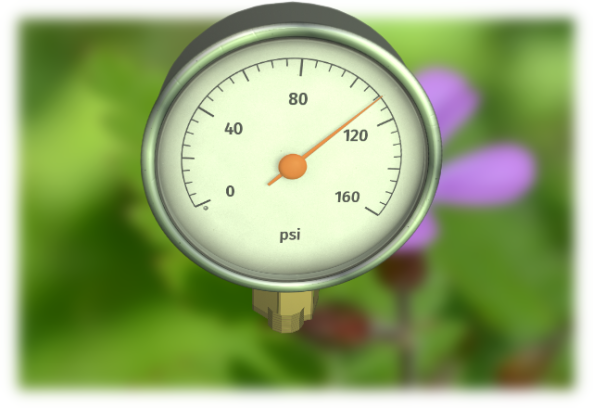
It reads 110,psi
